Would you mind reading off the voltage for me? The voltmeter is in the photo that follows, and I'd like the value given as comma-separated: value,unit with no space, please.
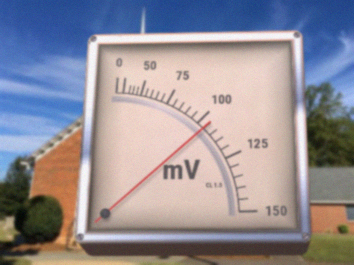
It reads 105,mV
